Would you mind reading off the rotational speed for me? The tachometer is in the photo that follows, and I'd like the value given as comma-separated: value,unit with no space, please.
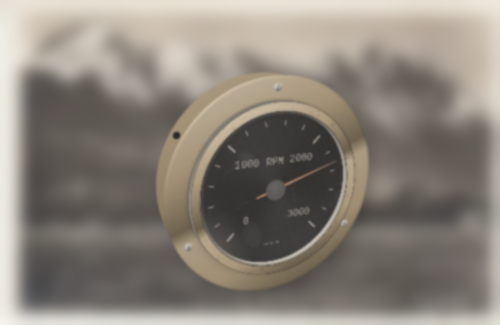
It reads 2300,rpm
